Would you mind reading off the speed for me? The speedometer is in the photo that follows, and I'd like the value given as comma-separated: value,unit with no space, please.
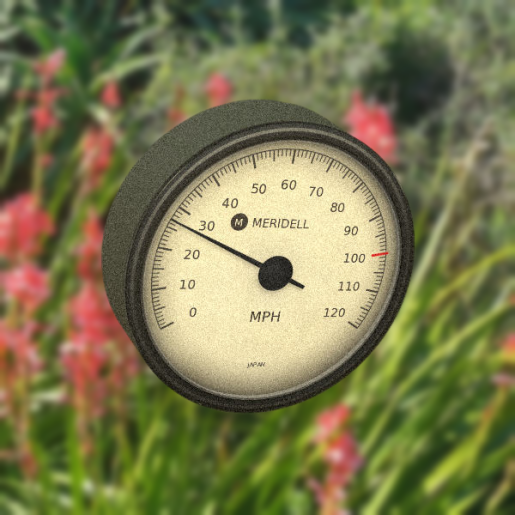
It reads 27,mph
